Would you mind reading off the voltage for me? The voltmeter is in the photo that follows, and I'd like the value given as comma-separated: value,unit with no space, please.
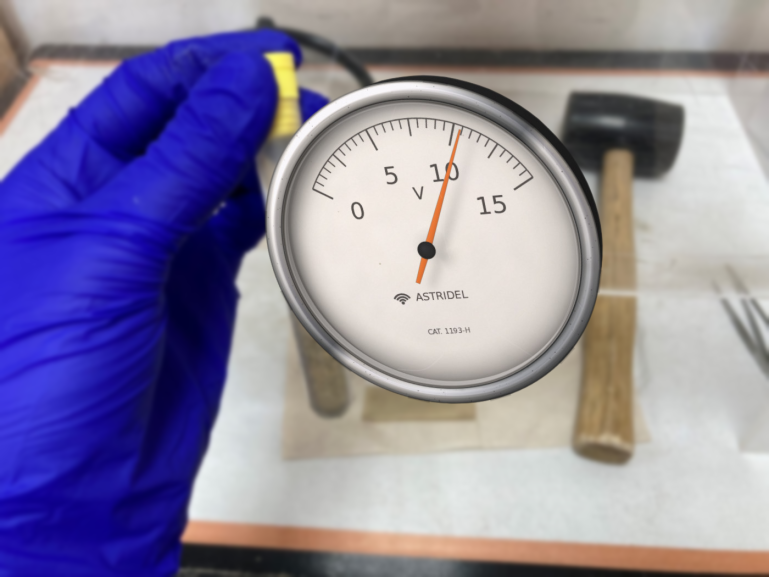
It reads 10.5,V
